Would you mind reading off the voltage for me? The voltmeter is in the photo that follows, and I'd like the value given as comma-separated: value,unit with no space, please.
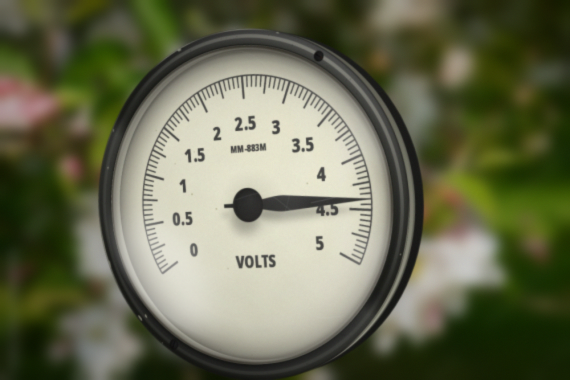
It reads 4.4,V
